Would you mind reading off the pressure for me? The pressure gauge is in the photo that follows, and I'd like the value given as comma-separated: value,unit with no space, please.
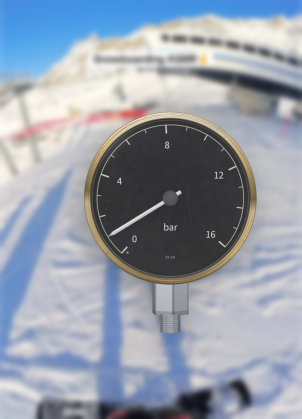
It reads 1,bar
